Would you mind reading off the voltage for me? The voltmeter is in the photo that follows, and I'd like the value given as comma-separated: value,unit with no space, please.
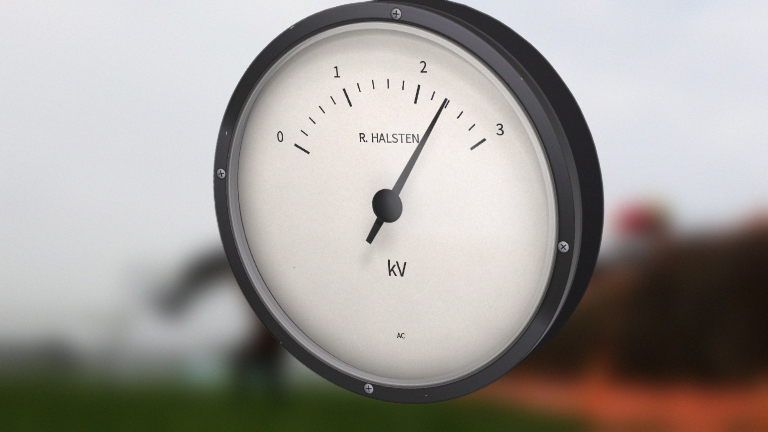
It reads 2.4,kV
